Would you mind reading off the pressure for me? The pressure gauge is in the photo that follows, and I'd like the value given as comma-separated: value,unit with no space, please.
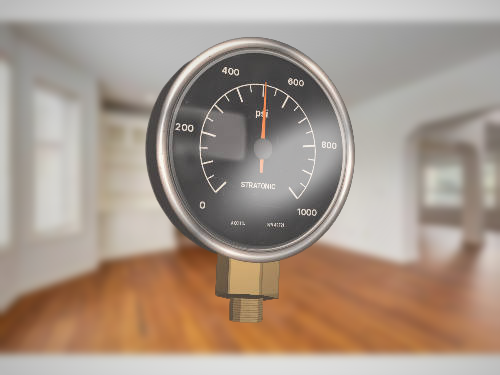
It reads 500,psi
